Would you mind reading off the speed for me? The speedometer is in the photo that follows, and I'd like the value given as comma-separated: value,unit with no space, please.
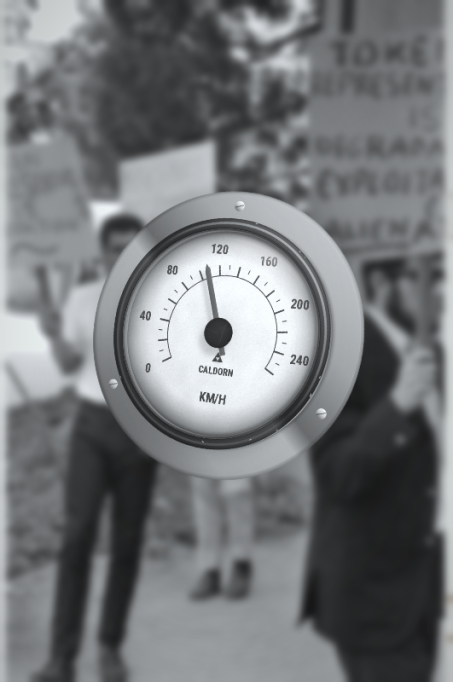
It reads 110,km/h
